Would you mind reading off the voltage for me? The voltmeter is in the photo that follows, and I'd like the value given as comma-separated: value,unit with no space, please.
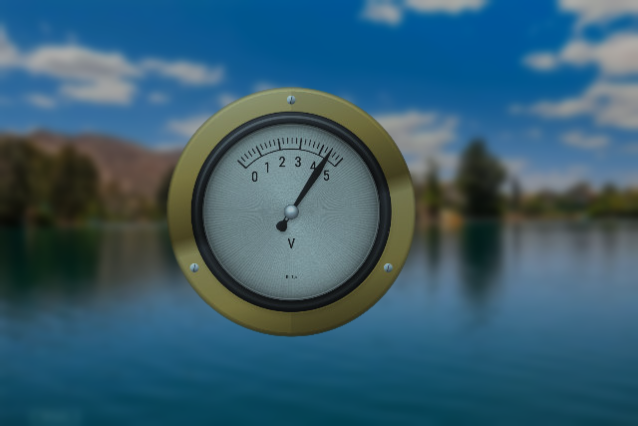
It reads 4.4,V
